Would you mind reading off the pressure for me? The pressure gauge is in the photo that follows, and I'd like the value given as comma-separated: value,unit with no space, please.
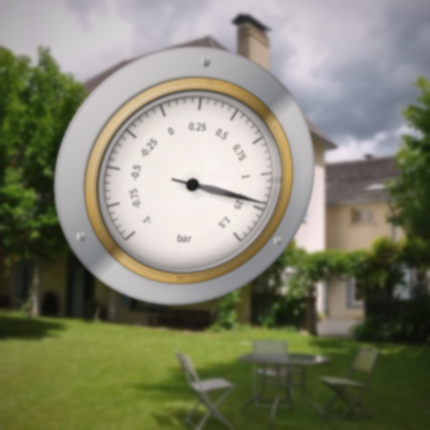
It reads 1.2,bar
